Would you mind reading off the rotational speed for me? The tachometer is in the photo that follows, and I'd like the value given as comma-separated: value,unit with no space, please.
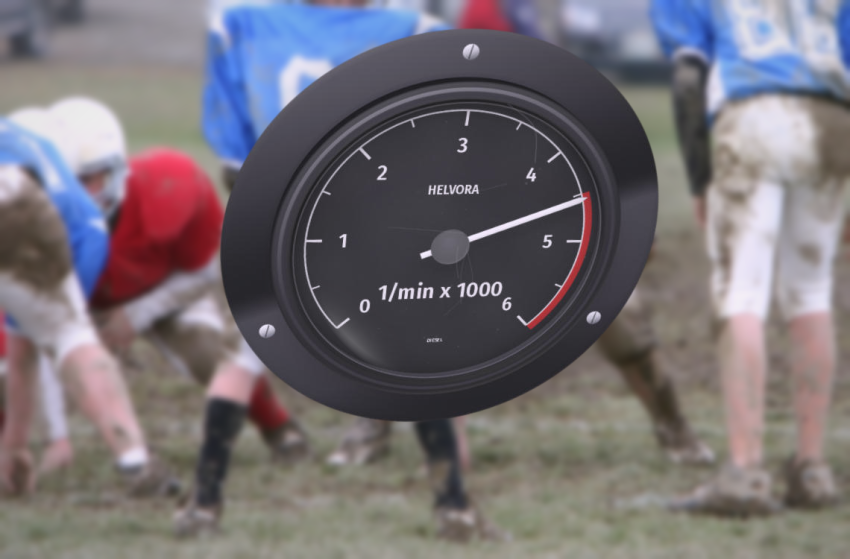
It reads 4500,rpm
